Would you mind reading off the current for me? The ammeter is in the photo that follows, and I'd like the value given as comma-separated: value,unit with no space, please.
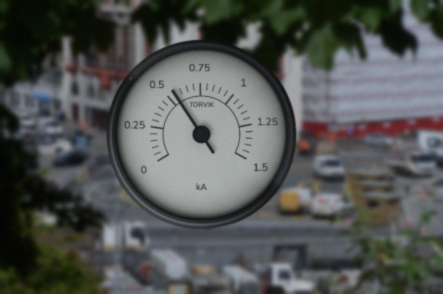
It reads 0.55,kA
